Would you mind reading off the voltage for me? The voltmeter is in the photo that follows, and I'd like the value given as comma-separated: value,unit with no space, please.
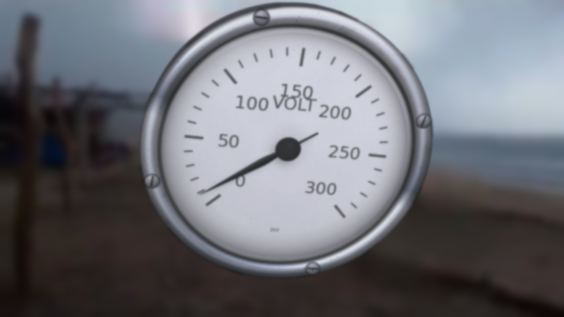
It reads 10,V
